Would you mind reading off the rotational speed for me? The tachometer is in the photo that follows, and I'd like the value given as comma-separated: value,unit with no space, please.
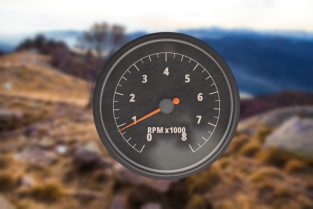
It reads 875,rpm
